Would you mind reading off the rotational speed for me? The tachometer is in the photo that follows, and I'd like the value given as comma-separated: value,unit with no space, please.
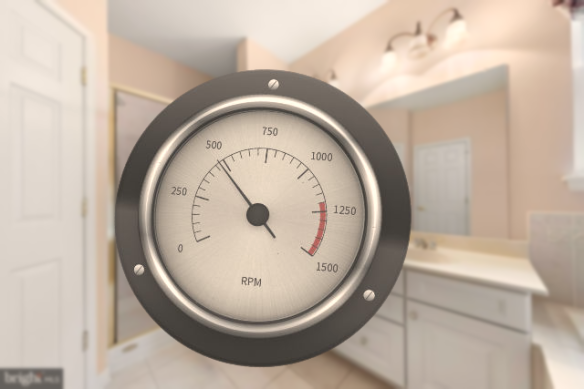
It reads 475,rpm
